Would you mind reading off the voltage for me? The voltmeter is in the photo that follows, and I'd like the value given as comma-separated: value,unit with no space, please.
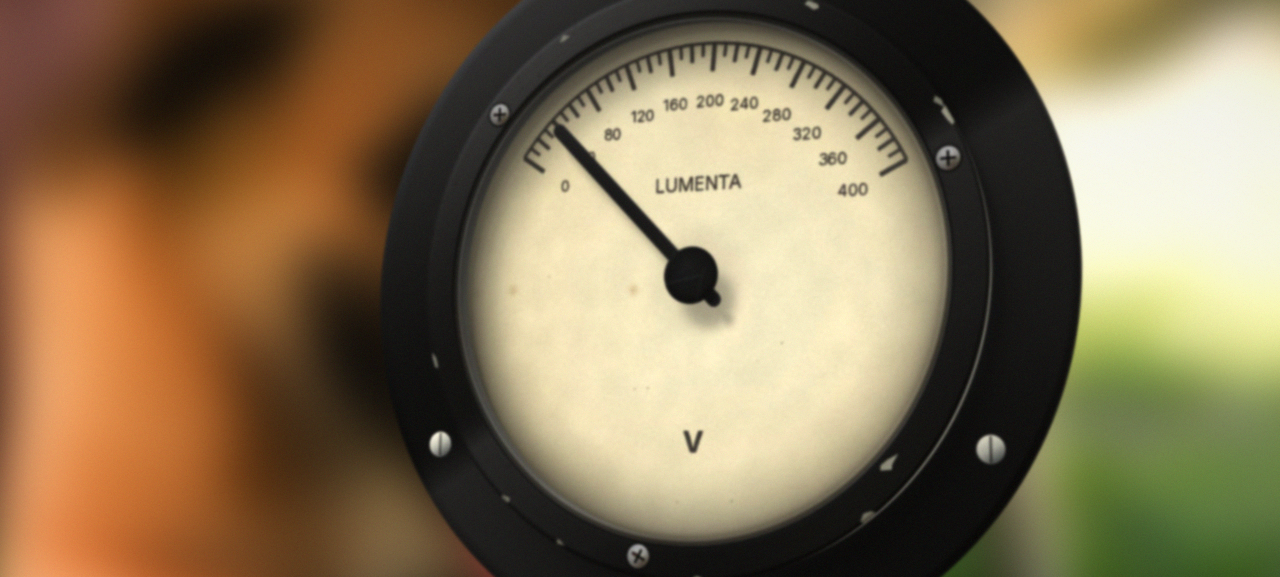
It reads 40,V
